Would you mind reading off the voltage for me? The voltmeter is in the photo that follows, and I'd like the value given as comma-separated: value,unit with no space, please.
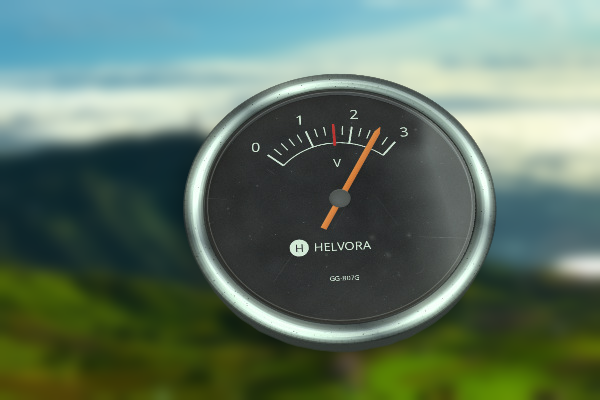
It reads 2.6,V
